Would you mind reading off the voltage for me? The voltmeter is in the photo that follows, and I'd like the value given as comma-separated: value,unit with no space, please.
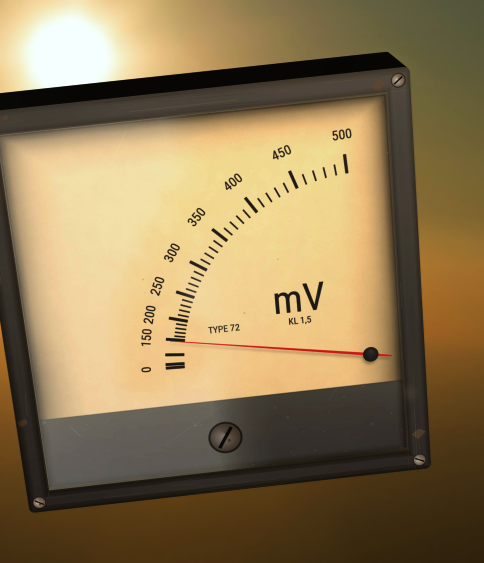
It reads 150,mV
